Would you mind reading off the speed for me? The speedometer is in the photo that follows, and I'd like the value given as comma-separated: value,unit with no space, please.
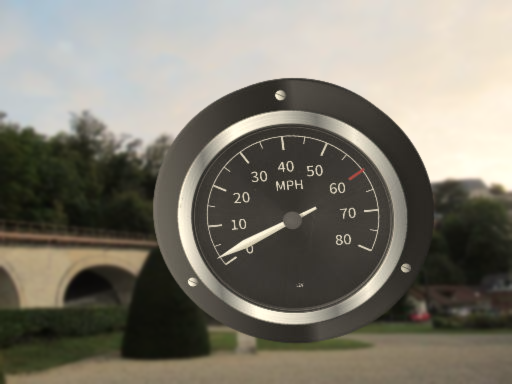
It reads 2.5,mph
